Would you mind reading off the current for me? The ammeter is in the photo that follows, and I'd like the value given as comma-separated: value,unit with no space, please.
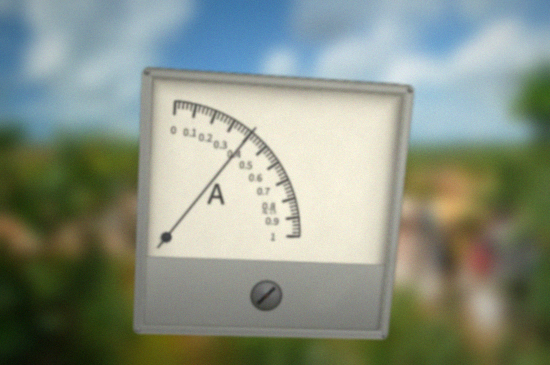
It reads 0.4,A
